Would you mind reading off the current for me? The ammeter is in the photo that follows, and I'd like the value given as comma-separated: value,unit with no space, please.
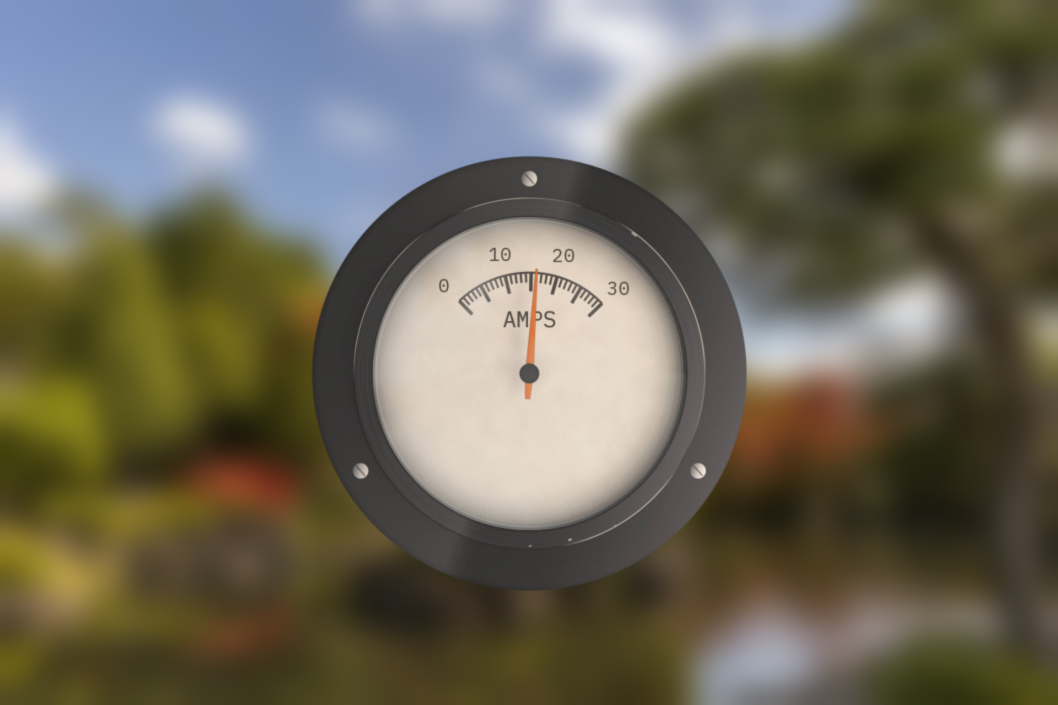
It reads 16,A
